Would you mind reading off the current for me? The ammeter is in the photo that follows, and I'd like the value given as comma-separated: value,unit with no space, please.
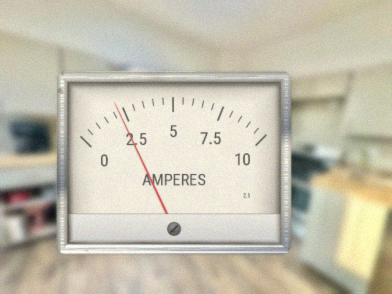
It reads 2.25,A
